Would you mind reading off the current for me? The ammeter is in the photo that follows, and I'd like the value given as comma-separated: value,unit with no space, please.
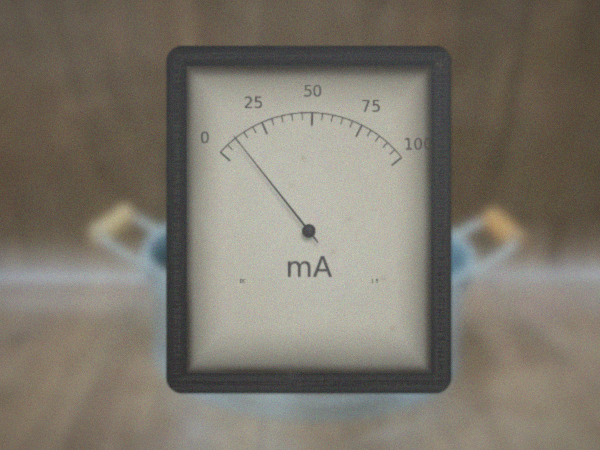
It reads 10,mA
